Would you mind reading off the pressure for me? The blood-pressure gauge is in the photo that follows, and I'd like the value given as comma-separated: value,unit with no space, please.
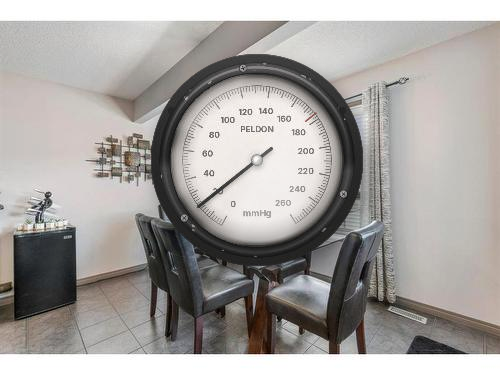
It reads 20,mmHg
